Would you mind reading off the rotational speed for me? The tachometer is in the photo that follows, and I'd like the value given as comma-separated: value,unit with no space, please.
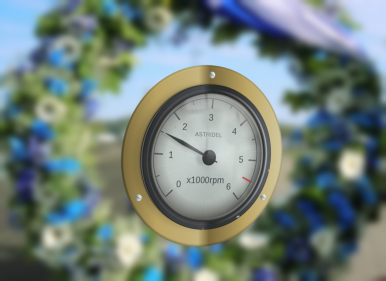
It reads 1500,rpm
